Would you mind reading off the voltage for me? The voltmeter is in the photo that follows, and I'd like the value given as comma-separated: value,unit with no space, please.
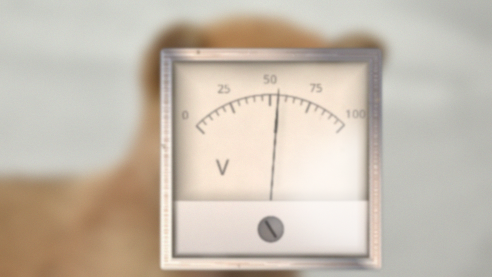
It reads 55,V
